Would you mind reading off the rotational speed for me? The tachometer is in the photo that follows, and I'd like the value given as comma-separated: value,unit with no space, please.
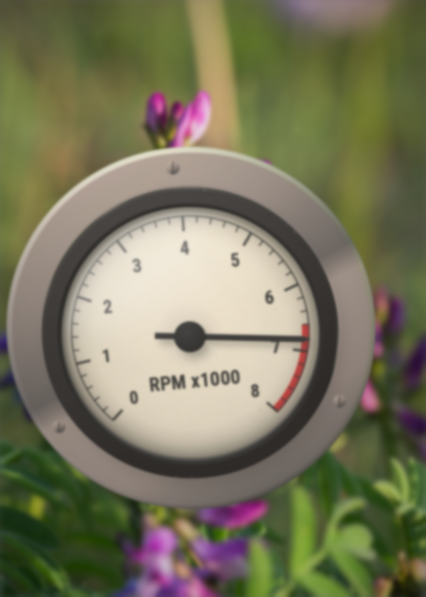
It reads 6800,rpm
